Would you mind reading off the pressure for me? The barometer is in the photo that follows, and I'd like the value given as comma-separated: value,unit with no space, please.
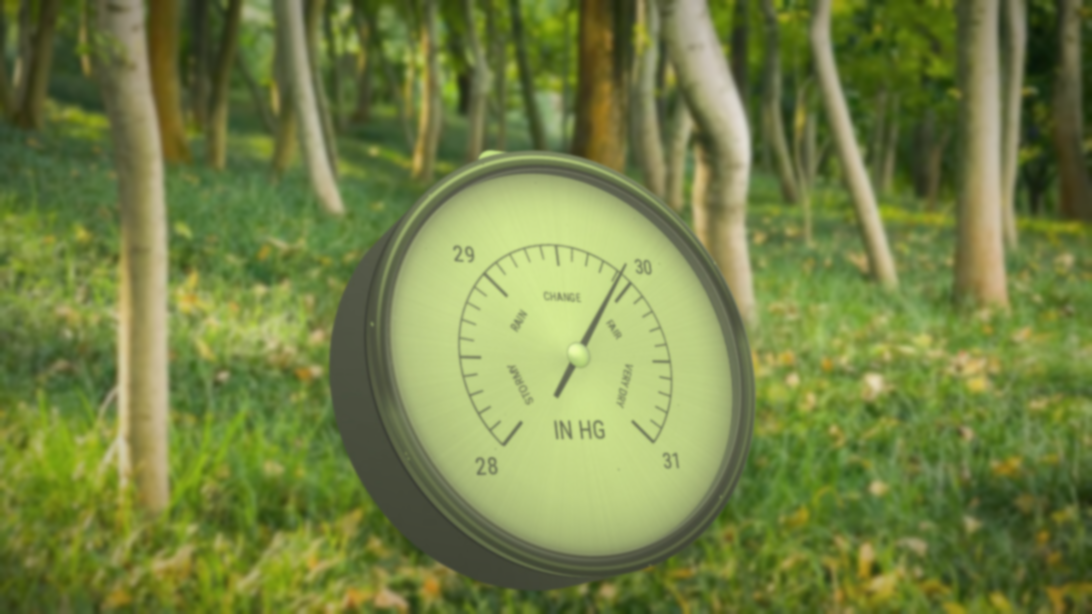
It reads 29.9,inHg
